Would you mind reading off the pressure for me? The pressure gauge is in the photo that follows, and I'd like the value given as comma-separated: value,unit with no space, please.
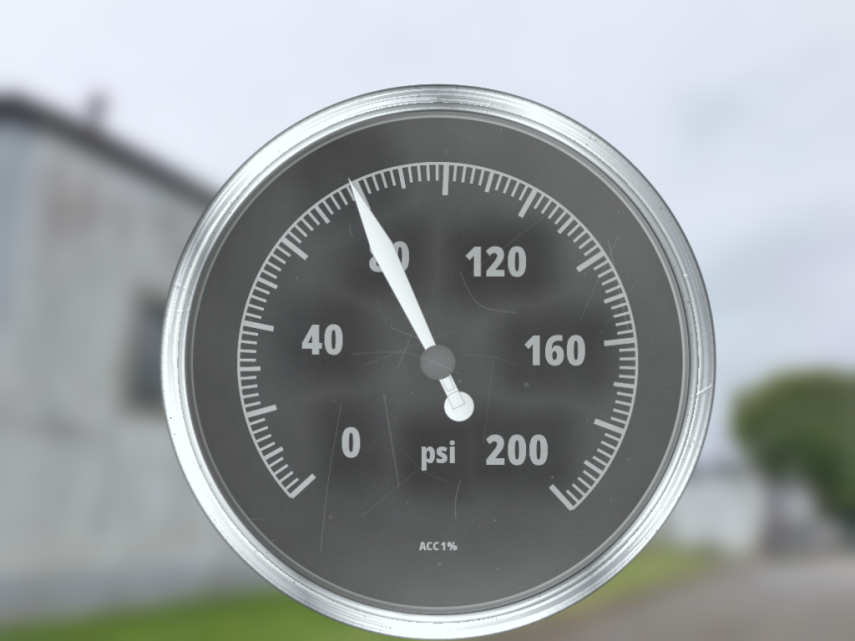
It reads 79,psi
